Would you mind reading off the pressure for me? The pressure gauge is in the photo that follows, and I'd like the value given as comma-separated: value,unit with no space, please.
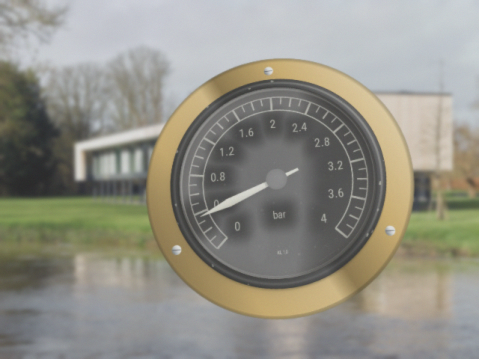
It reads 0.35,bar
